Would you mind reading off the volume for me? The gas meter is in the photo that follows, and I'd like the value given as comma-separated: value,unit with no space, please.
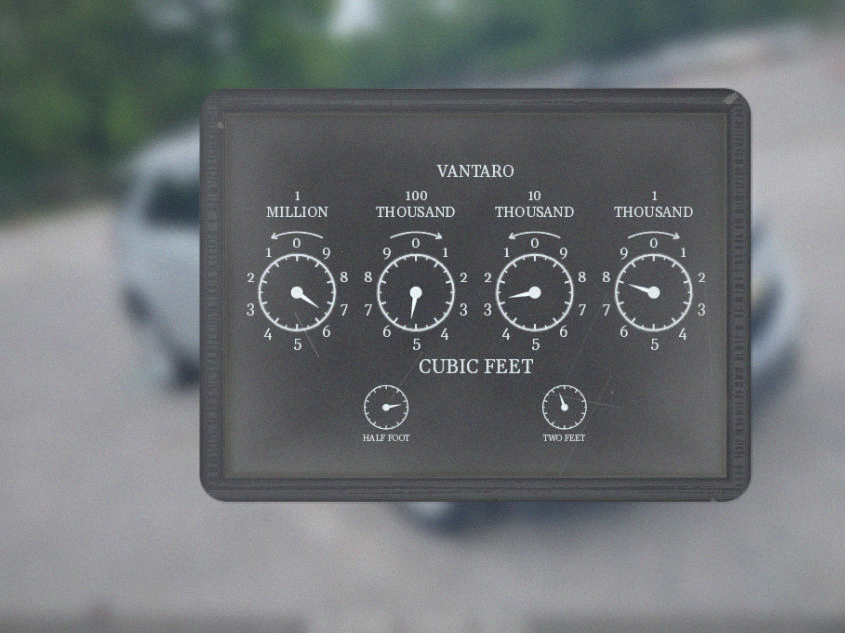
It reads 652800,ft³
